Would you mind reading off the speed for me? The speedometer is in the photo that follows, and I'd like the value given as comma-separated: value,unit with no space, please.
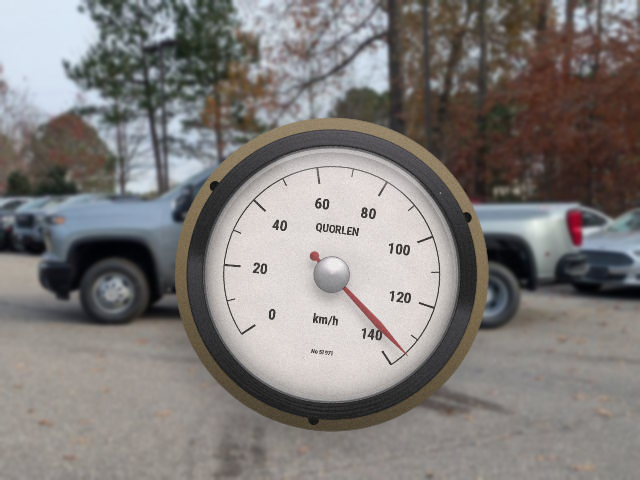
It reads 135,km/h
